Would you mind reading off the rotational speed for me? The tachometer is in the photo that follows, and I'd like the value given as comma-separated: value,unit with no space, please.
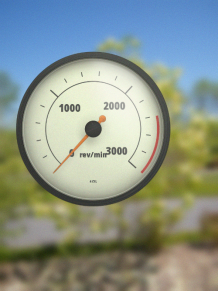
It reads 0,rpm
